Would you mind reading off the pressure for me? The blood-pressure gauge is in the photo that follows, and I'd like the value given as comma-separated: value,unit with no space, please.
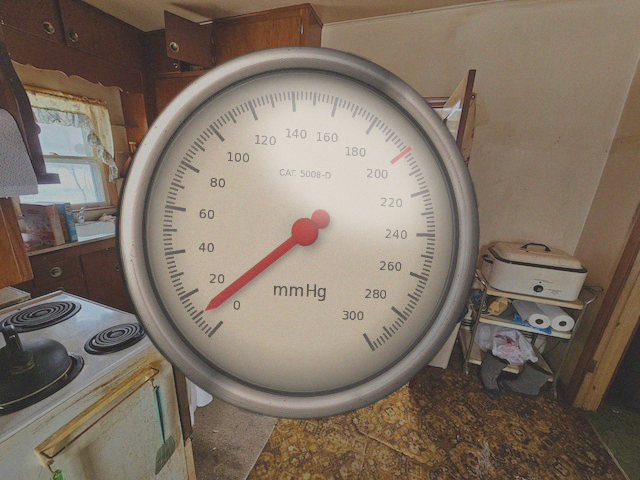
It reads 10,mmHg
